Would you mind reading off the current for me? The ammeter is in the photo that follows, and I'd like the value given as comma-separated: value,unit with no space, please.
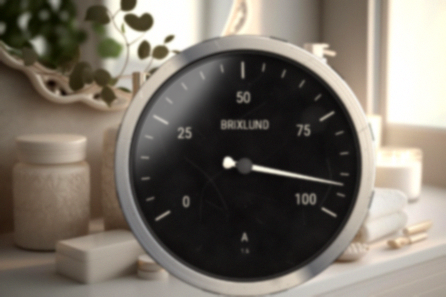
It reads 92.5,A
